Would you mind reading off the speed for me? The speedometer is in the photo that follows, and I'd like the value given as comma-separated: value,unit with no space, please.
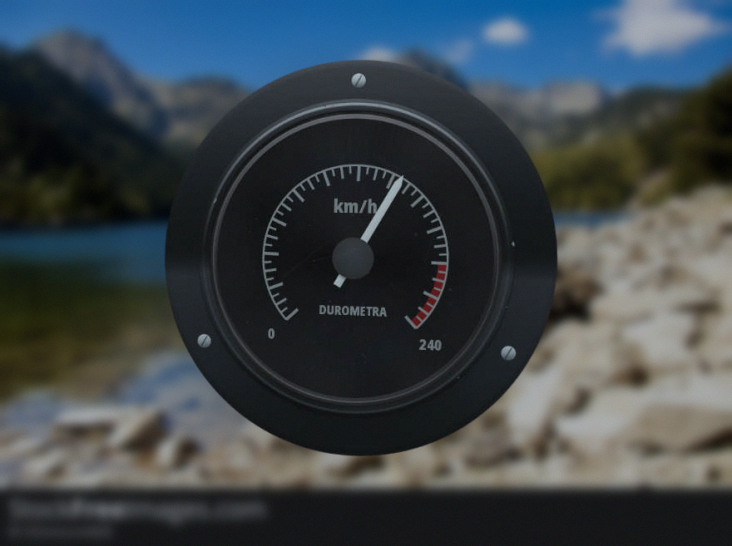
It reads 145,km/h
